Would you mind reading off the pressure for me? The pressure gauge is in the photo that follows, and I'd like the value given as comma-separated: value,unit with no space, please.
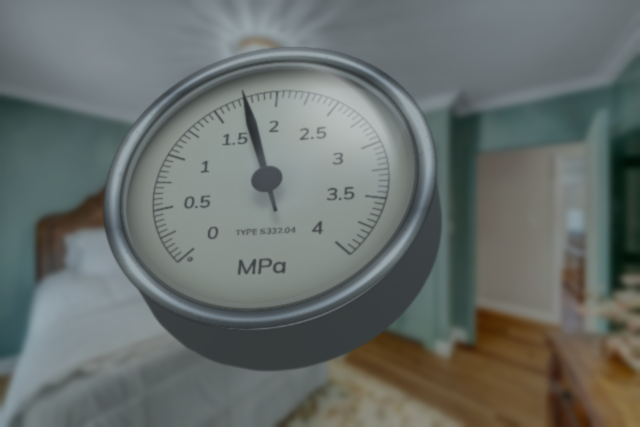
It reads 1.75,MPa
